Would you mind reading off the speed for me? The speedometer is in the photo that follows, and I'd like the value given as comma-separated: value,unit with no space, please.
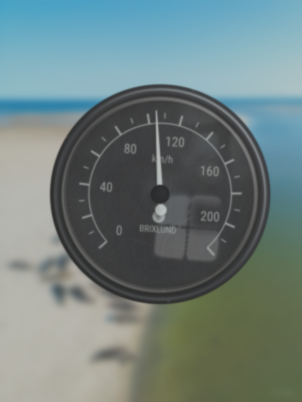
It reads 105,km/h
